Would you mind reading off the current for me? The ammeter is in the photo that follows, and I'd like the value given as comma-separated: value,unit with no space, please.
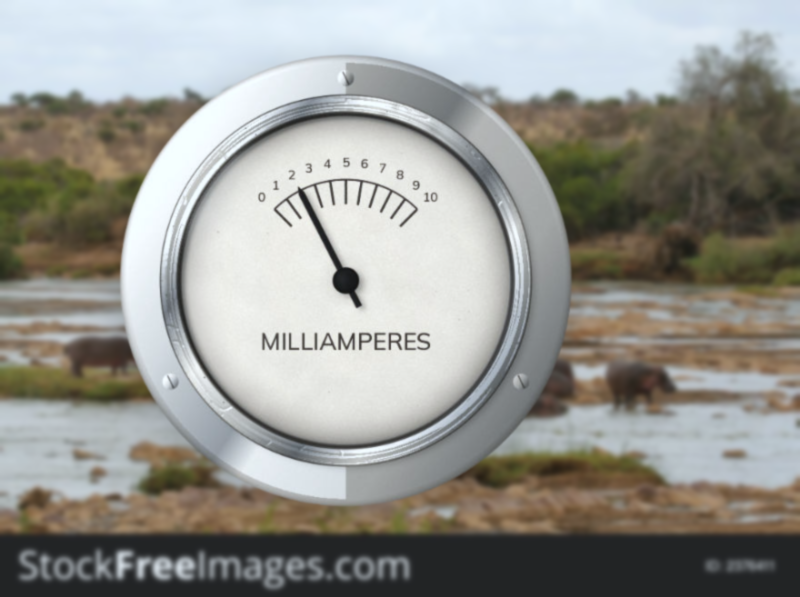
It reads 2,mA
